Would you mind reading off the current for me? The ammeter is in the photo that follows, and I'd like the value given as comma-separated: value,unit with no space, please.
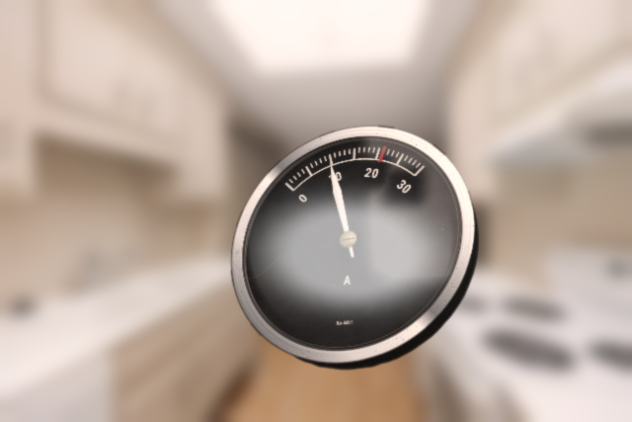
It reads 10,A
